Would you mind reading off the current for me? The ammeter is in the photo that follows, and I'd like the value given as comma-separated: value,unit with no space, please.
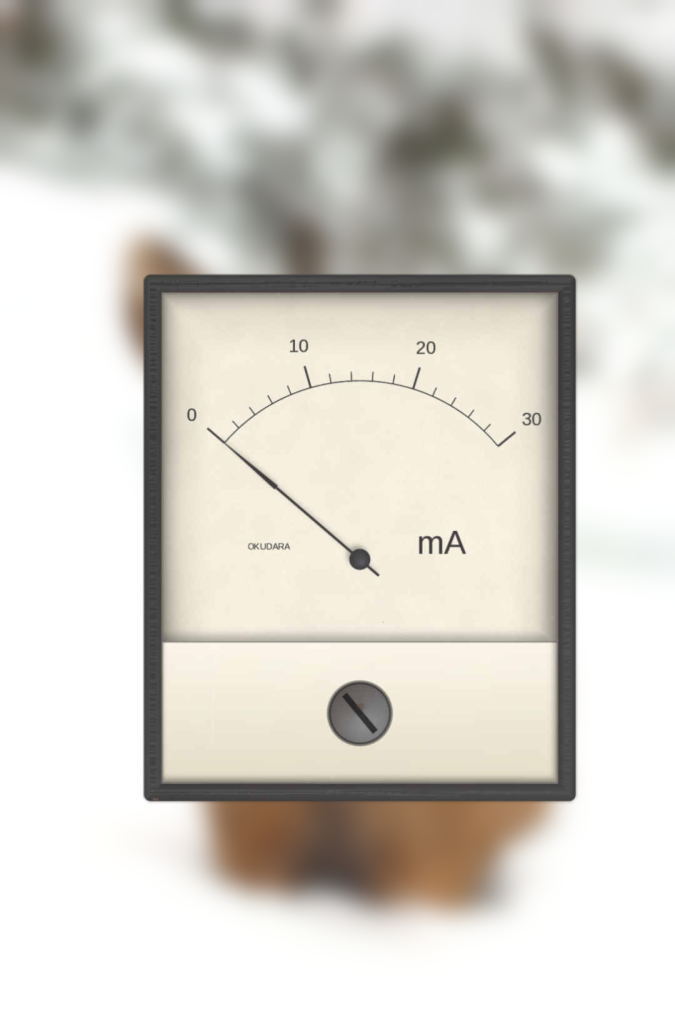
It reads 0,mA
